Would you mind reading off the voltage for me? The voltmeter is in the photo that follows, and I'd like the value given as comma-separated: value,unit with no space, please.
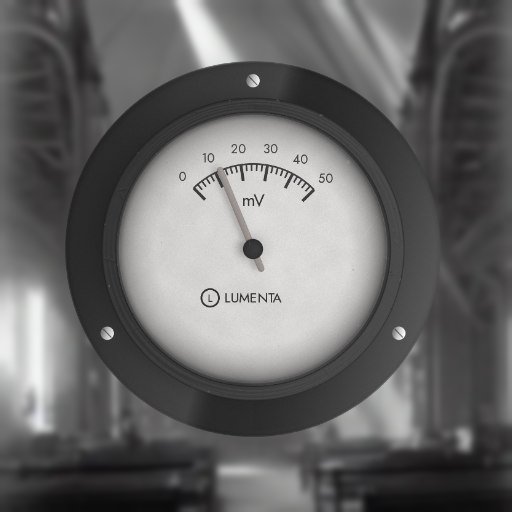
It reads 12,mV
